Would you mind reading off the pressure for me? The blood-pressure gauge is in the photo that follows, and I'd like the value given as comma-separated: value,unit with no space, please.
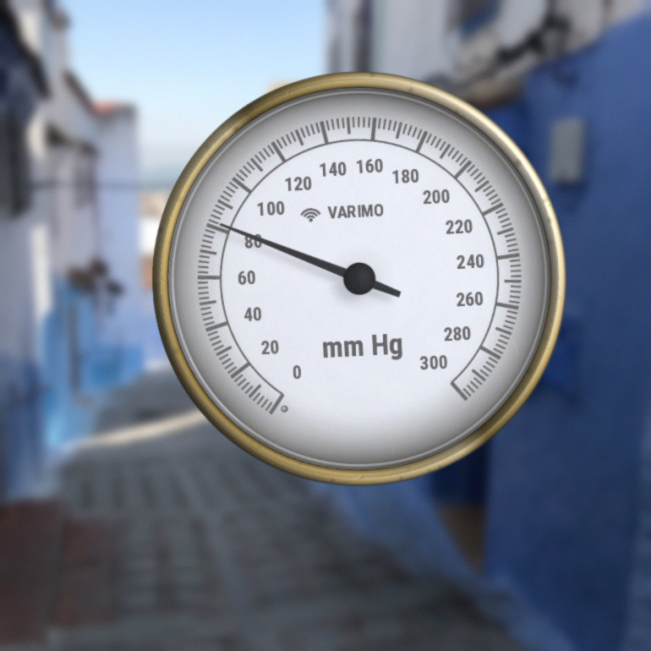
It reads 82,mmHg
